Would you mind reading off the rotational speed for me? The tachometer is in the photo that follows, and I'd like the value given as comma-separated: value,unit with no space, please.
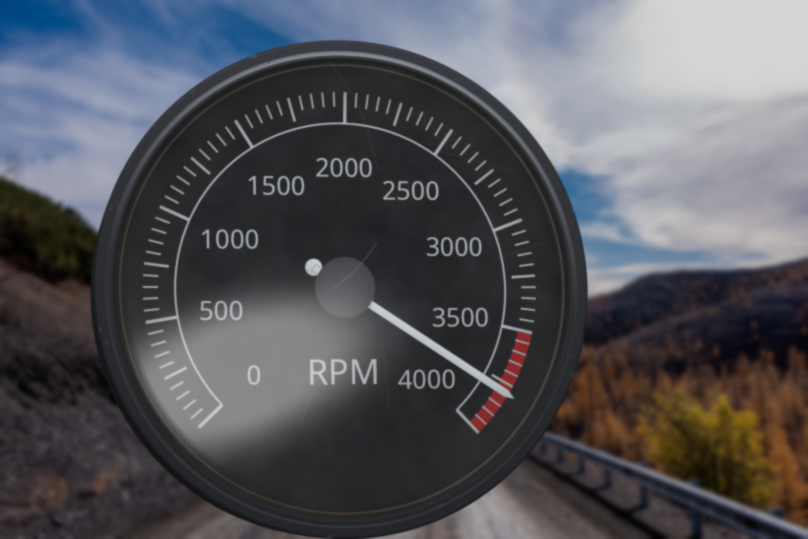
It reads 3800,rpm
